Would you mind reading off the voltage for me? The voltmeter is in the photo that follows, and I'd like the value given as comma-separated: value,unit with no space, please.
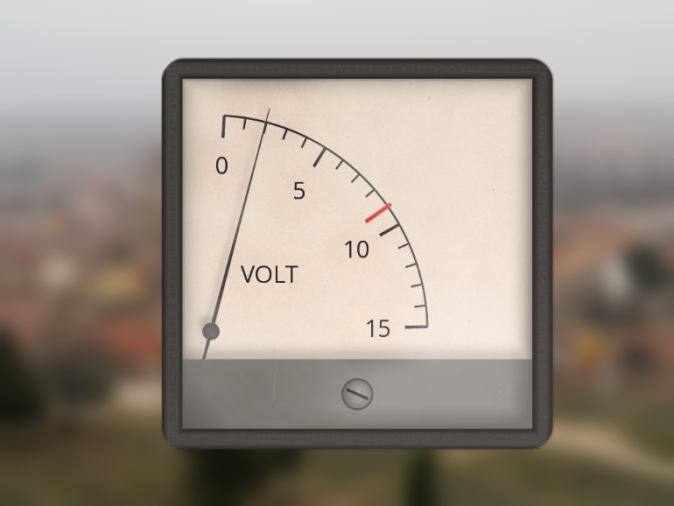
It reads 2,V
